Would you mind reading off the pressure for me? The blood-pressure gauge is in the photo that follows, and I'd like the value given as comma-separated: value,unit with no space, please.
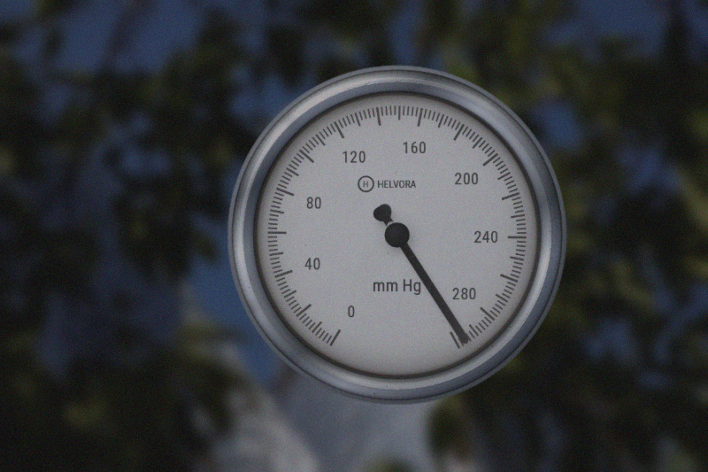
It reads 296,mmHg
